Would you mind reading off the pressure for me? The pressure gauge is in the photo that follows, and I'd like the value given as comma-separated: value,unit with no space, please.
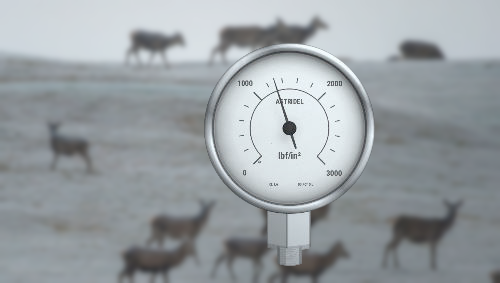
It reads 1300,psi
